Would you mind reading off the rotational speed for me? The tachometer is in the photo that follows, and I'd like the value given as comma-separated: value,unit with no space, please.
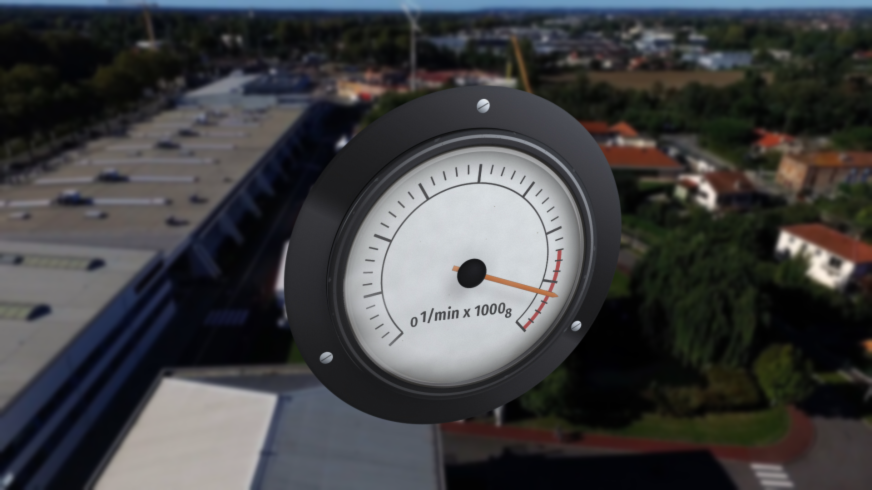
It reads 7200,rpm
